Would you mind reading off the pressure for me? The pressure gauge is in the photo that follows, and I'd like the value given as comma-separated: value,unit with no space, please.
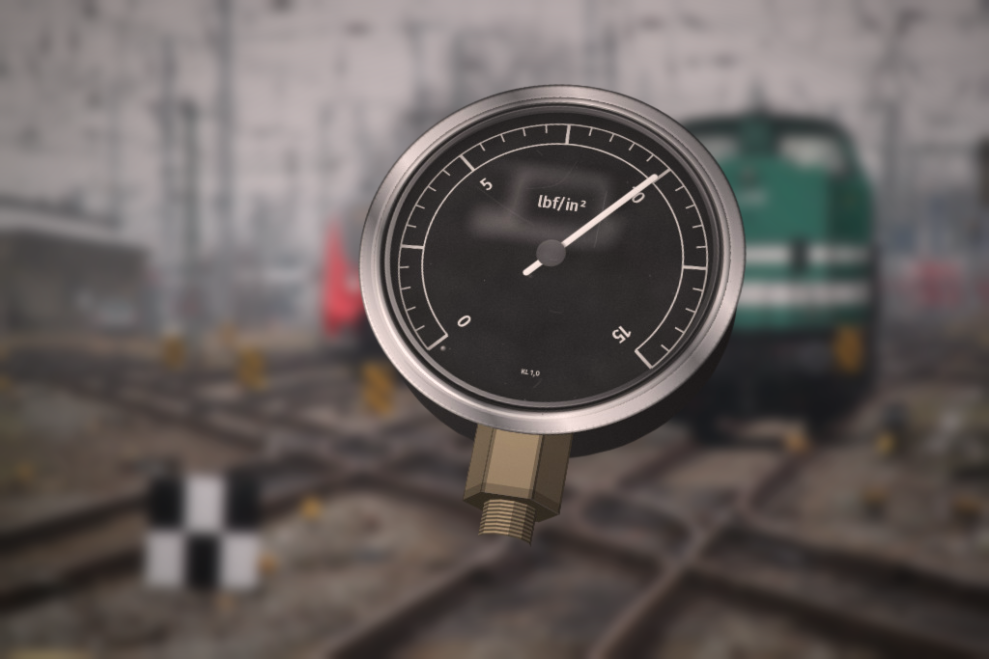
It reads 10,psi
